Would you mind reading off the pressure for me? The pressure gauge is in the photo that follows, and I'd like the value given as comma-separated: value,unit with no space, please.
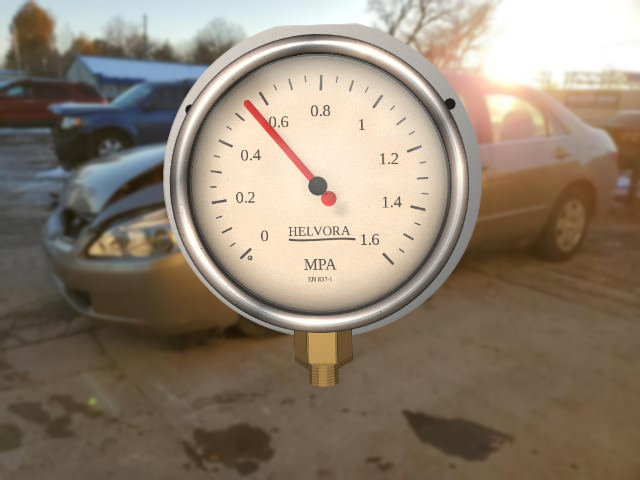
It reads 0.55,MPa
